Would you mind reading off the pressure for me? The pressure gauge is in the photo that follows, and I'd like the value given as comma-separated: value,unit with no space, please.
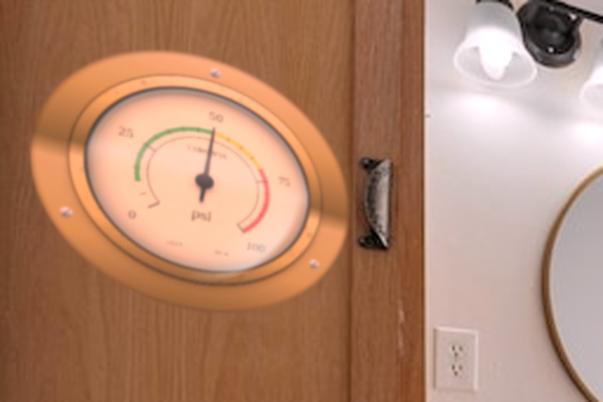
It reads 50,psi
